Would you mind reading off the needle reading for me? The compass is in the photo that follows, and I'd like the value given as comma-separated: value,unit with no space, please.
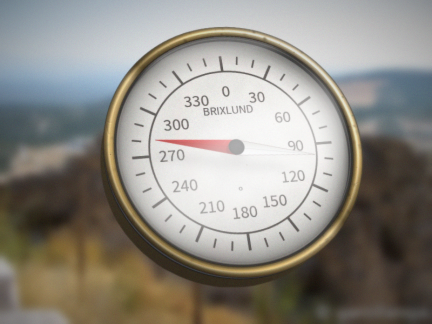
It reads 280,°
